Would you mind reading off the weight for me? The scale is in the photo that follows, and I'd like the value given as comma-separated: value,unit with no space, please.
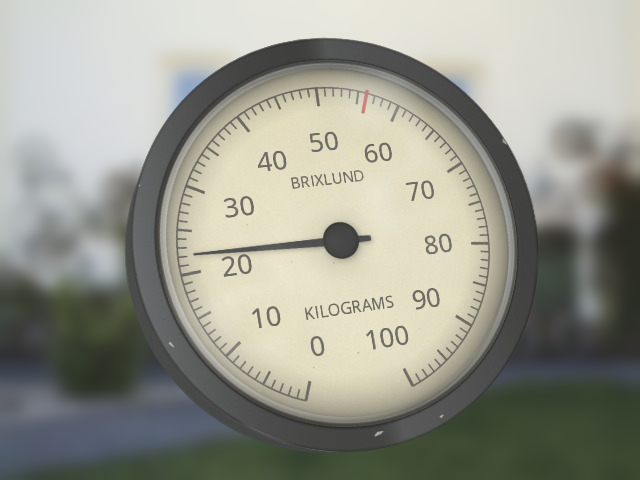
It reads 22,kg
